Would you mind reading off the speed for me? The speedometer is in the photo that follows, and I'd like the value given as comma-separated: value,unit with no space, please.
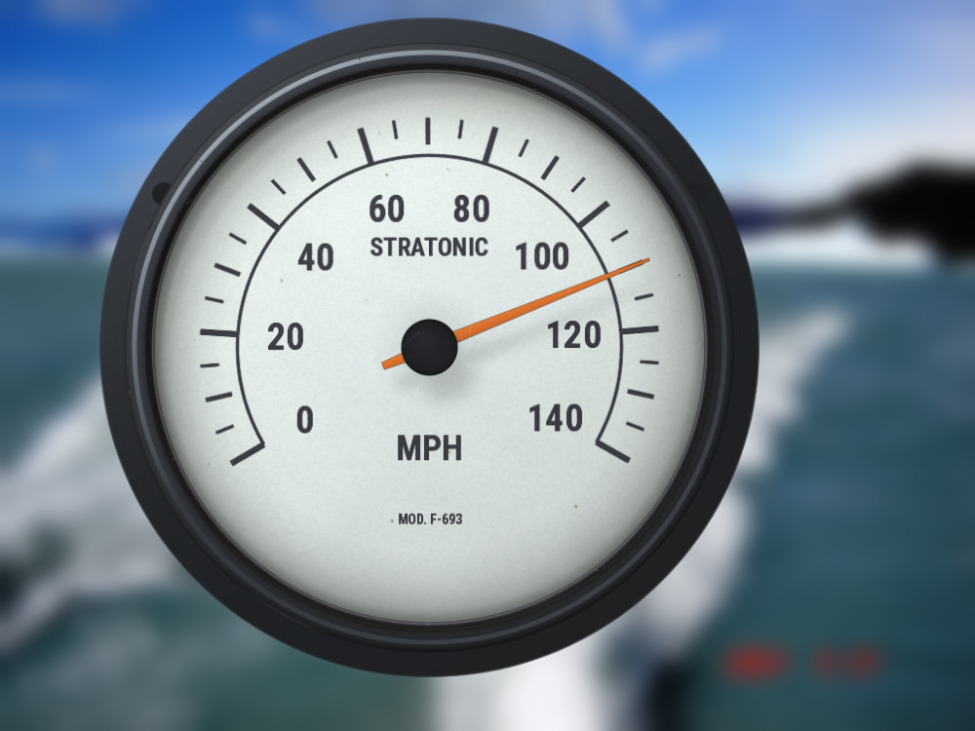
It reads 110,mph
